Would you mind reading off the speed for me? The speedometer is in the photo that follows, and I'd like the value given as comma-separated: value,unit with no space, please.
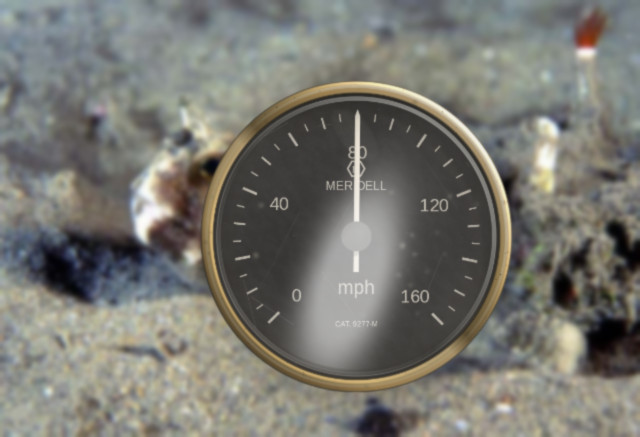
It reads 80,mph
